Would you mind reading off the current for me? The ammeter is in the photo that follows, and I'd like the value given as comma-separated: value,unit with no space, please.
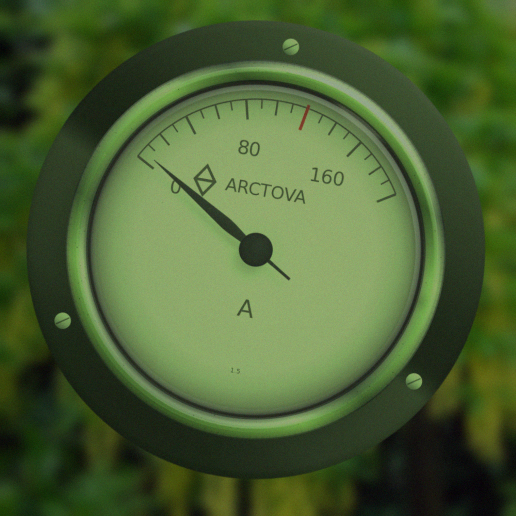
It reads 5,A
